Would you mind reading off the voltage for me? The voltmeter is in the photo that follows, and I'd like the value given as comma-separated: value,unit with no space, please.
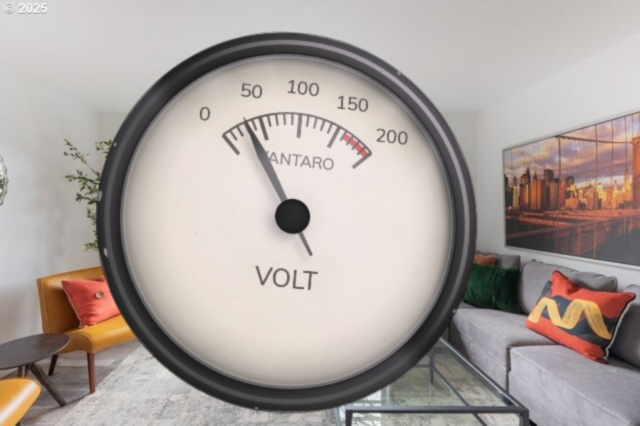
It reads 30,V
